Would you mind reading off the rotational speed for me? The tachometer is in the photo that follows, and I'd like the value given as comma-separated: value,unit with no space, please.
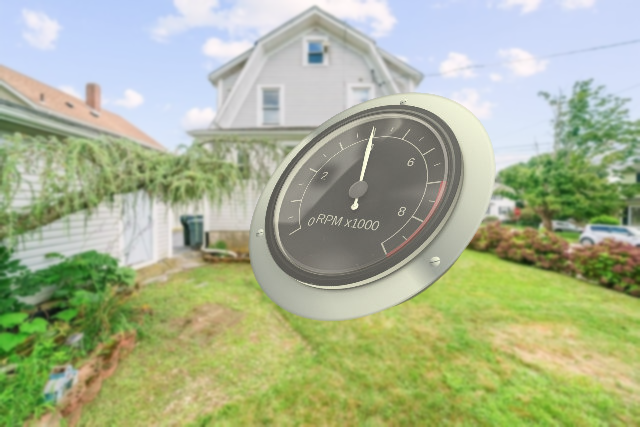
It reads 4000,rpm
